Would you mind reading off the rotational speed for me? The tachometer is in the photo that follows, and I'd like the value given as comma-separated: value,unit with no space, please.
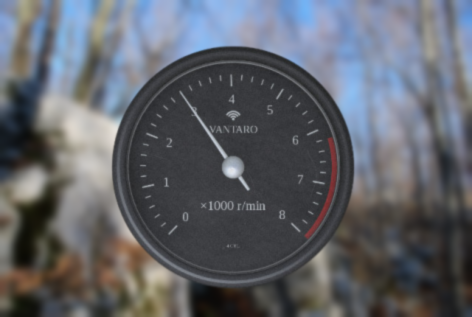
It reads 3000,rpm
